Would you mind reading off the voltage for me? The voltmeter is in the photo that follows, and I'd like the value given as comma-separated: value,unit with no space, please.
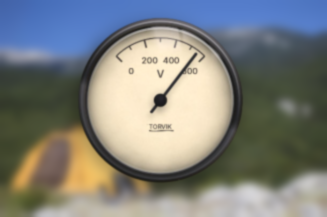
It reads 550,V
